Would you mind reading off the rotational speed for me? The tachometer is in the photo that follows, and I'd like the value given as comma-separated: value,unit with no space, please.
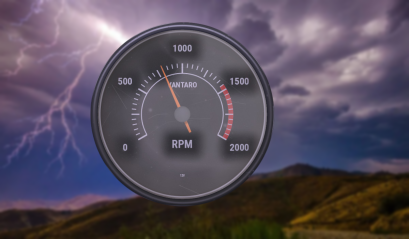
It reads 800,rpm
